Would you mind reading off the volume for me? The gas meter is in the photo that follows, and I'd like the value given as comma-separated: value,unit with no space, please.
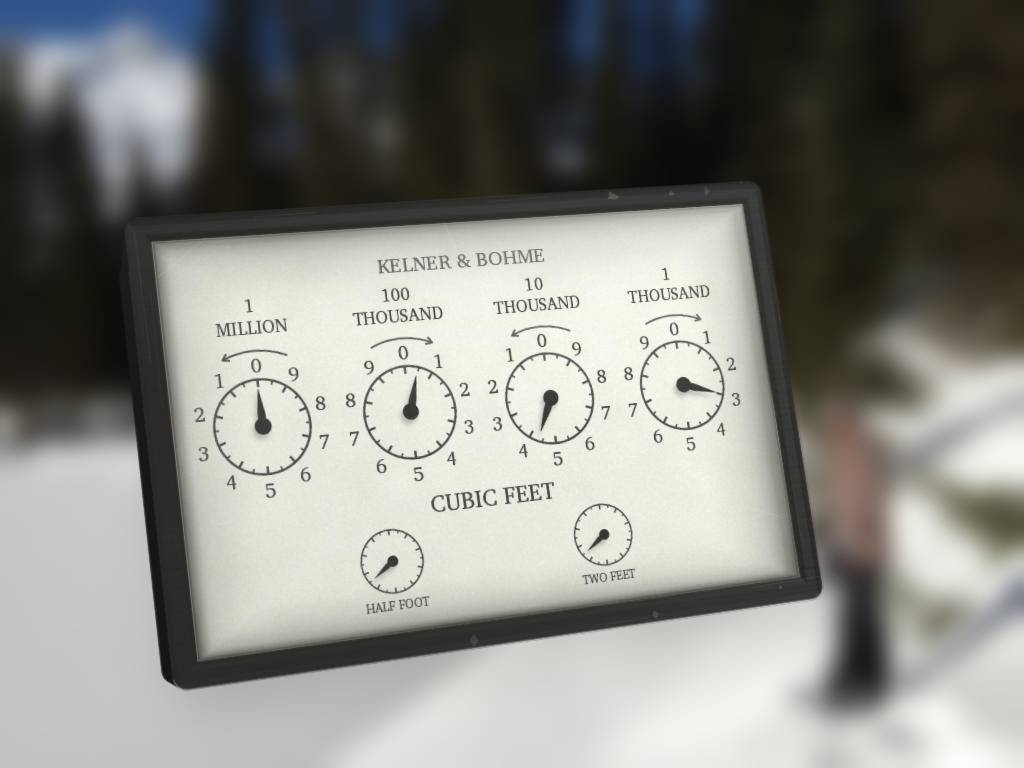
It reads 4300,ft³
